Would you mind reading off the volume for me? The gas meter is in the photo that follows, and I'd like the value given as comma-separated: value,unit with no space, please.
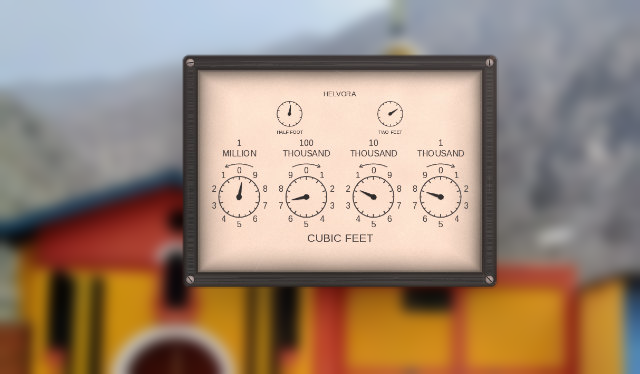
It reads 971800,ft³
